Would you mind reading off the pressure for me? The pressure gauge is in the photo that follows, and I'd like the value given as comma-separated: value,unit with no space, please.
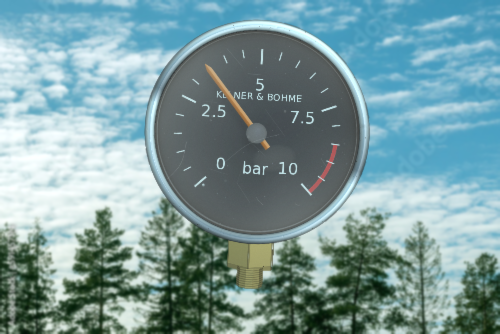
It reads 3.5,bar
